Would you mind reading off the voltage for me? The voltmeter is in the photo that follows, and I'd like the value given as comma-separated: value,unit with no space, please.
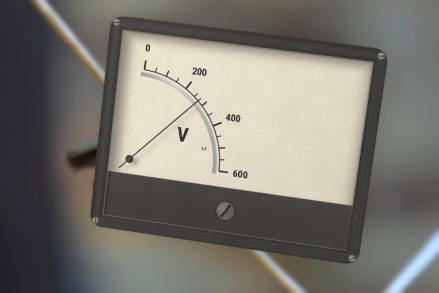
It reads 275,V
